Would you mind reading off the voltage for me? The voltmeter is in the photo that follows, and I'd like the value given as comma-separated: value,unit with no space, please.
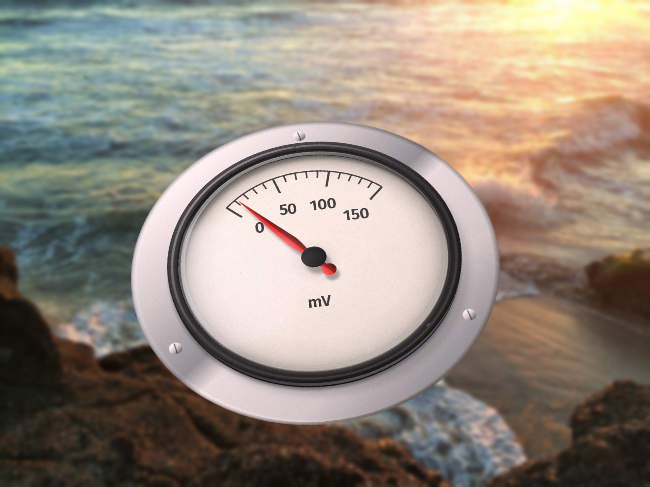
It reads 10,mV
